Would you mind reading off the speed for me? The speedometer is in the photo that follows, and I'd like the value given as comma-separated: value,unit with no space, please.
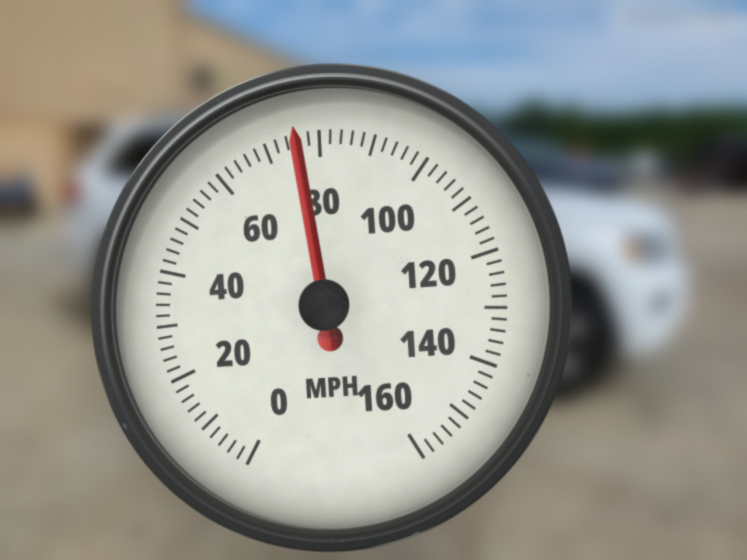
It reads 76,mph
